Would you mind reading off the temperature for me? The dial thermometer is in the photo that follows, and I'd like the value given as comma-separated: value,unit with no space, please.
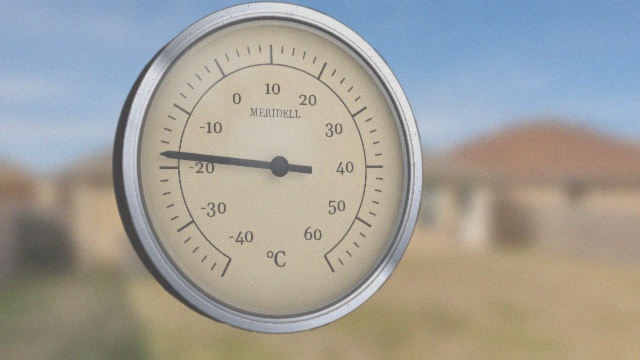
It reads -18,°C
